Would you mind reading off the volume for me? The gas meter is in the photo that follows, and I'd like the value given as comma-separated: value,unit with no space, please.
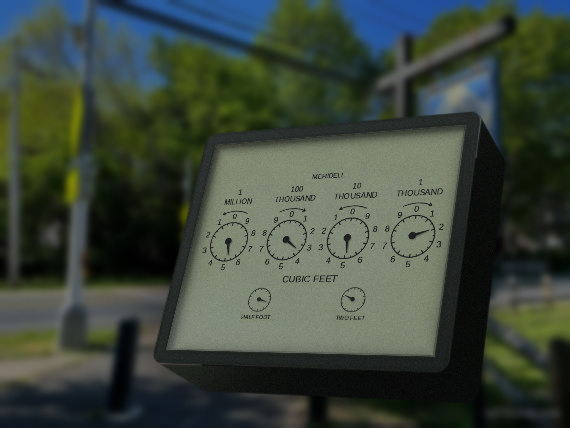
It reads 535200,ft³
